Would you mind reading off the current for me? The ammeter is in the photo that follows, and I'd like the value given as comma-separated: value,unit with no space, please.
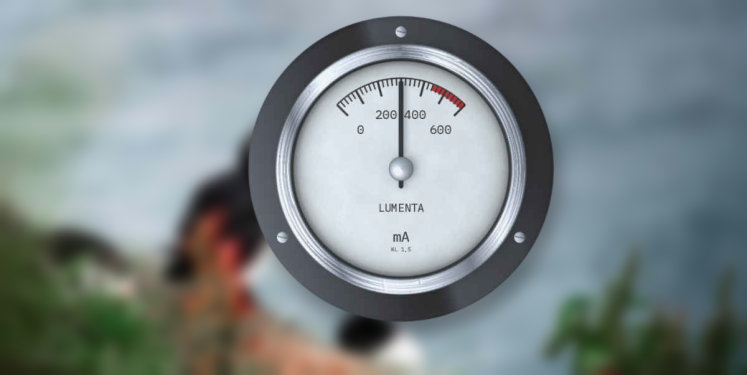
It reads 300,mA
